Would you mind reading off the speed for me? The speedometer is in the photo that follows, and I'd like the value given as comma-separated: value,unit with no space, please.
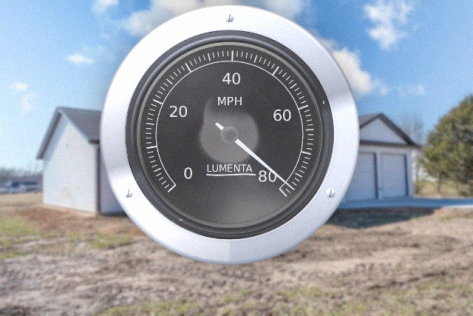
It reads 78,mph
